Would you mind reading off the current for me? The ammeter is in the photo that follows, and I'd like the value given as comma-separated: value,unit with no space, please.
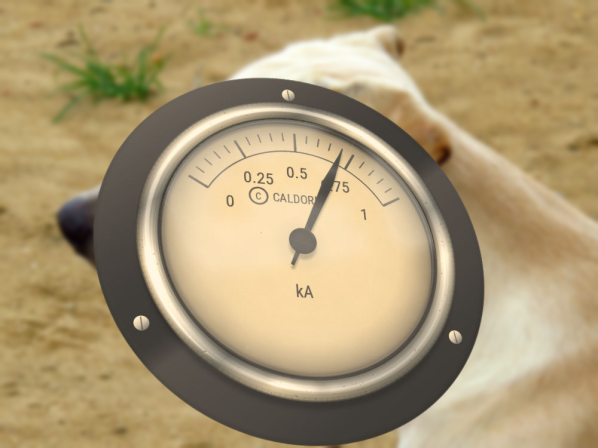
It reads 0.7,kA
